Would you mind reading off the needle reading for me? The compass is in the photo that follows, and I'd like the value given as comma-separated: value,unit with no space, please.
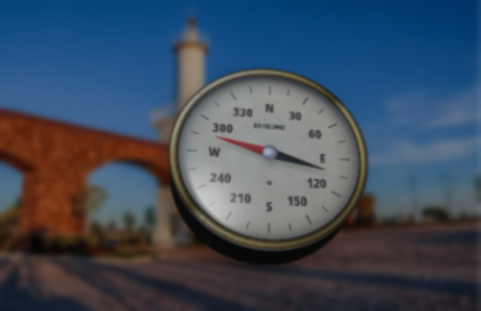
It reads 285,°
